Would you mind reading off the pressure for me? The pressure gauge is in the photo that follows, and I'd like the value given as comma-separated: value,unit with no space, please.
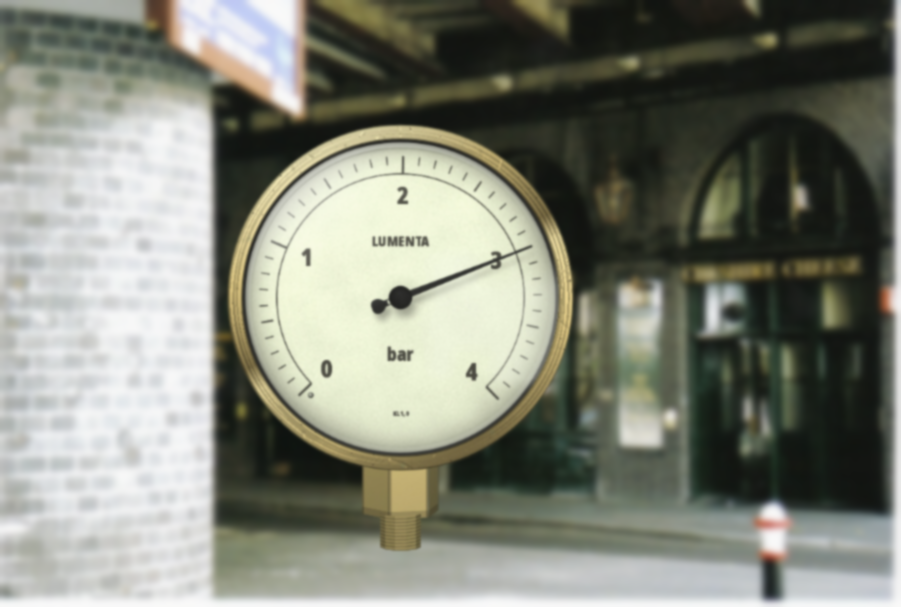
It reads 3,bar
